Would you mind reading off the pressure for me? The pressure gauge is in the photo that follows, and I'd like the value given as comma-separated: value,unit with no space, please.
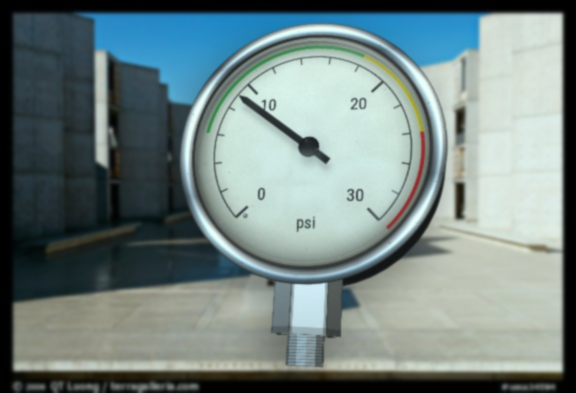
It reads 9,psi
